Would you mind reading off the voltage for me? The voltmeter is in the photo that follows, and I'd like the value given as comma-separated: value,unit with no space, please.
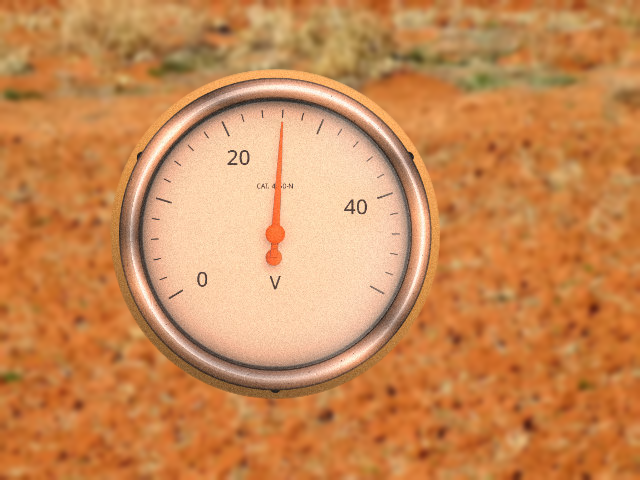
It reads 26,V
